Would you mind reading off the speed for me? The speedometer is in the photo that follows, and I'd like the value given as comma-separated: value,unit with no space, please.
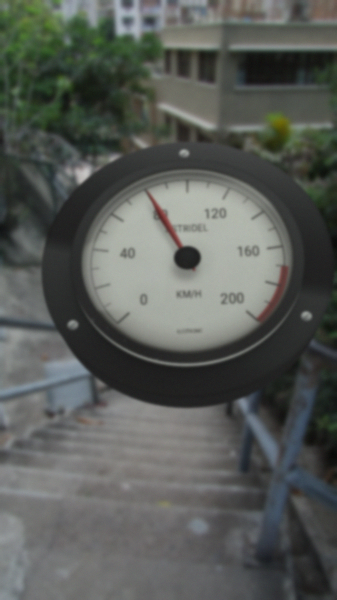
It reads 80,km/h
